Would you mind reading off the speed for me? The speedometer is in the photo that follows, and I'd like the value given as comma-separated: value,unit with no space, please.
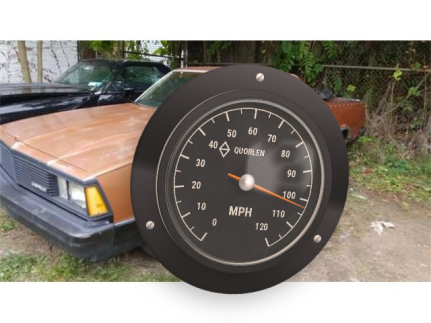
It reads 102.5,mph
